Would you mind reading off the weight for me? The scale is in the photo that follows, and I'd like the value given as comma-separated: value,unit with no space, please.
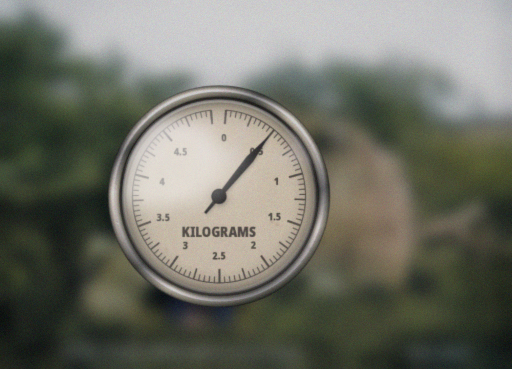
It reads 0.5,kg
